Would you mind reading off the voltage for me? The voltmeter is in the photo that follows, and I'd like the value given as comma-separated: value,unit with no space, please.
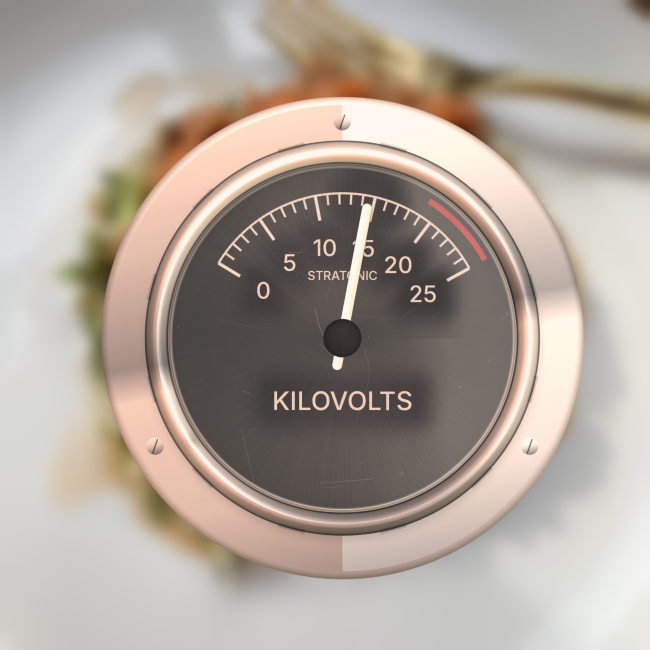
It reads 14.5,kV
